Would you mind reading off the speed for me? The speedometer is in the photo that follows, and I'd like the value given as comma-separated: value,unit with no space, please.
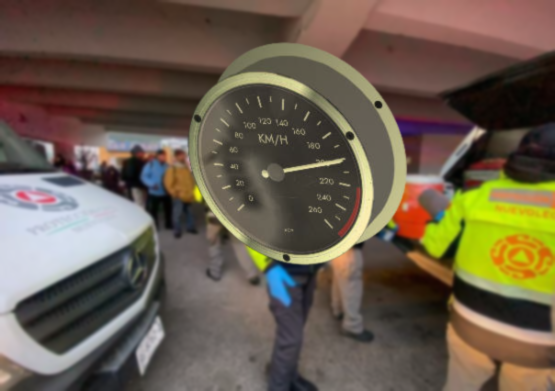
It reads 200,km/h
